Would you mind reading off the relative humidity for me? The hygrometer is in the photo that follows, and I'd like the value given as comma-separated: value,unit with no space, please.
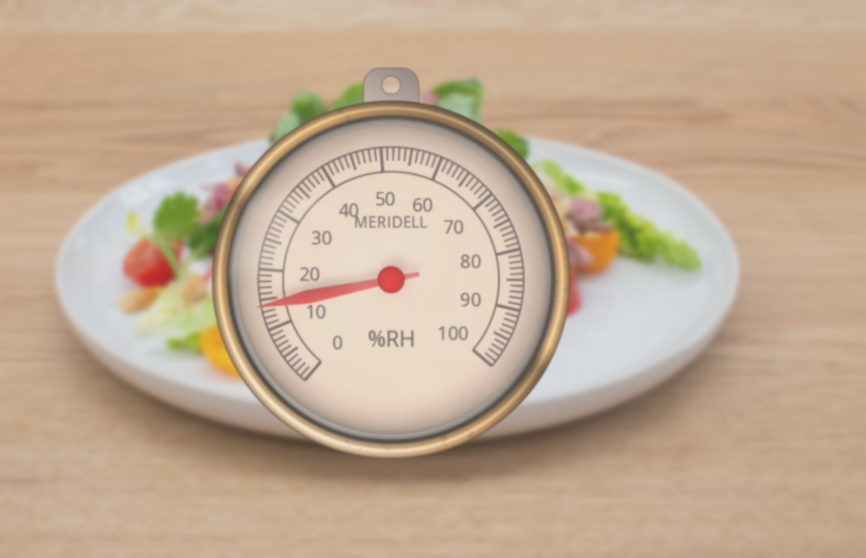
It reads 14,%
